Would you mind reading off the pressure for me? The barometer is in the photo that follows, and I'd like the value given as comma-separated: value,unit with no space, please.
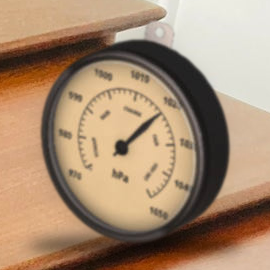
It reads 1020,hPa
